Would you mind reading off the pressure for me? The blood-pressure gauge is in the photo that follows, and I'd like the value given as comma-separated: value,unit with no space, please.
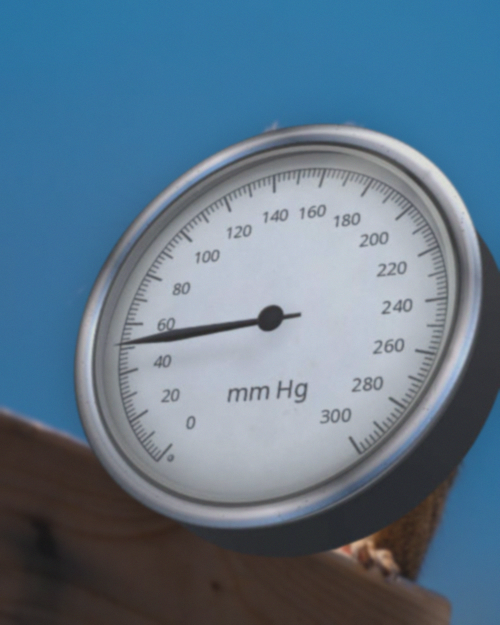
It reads 50,mmHg
